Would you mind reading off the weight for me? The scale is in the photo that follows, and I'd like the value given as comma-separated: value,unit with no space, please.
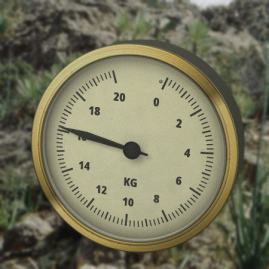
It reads 16.2,kg
